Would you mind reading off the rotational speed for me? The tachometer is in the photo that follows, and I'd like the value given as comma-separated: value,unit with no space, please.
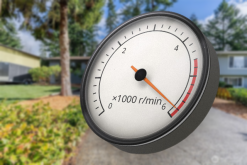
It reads 5800,rpm
